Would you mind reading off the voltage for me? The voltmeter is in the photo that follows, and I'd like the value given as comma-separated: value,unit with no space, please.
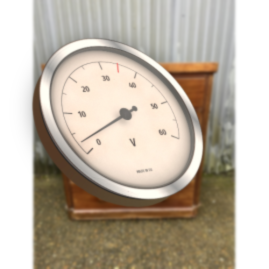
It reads 2.5,V
